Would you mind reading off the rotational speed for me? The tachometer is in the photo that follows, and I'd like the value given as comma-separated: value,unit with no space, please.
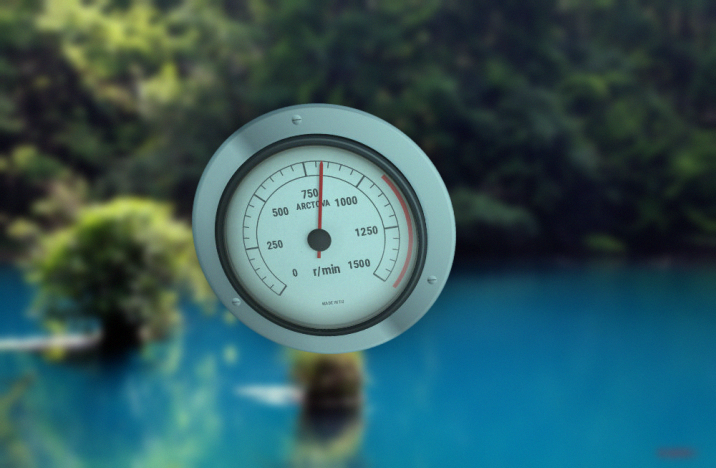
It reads 825,rpm
